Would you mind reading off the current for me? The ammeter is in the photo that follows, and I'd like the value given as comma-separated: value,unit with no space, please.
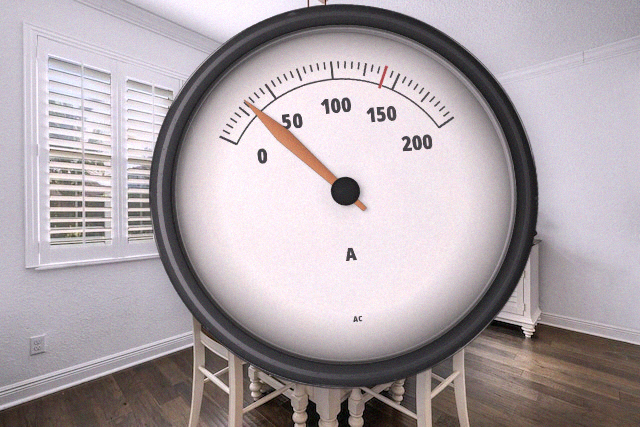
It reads 30,A
